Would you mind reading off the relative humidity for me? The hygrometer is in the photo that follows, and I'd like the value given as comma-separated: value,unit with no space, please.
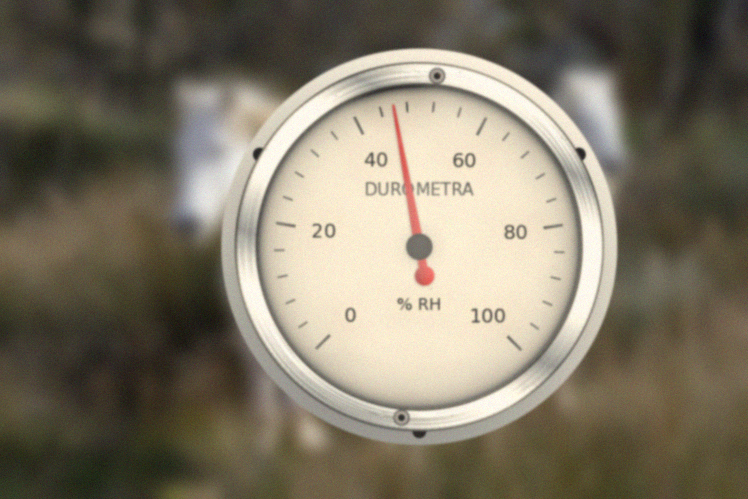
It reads 46,%
